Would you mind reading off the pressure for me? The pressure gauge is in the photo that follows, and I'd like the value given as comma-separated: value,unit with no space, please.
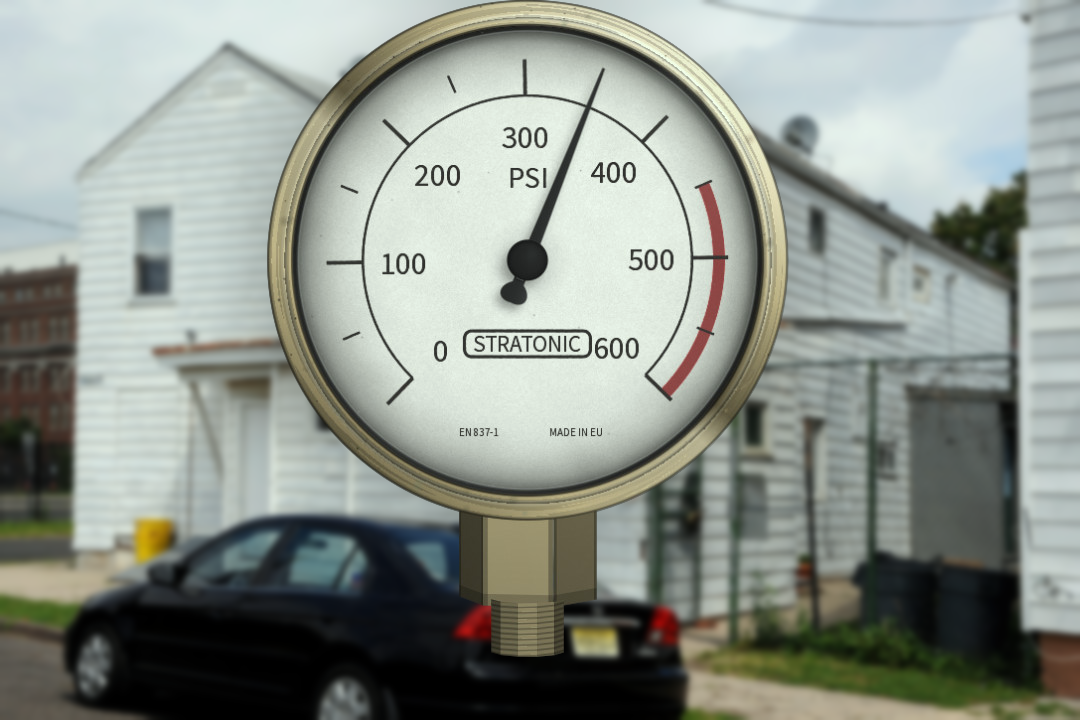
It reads 350,psi
